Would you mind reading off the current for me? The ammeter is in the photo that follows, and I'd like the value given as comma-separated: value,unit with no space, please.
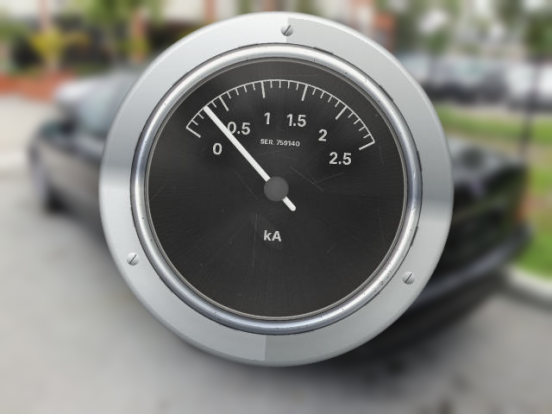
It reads 0.3,kA
